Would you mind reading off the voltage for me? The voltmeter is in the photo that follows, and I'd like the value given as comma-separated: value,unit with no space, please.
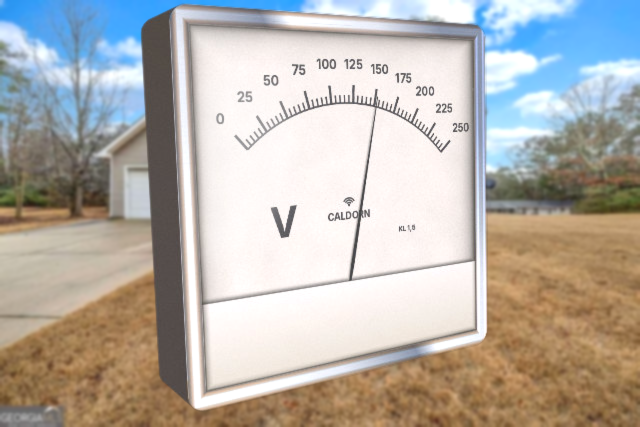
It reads 150,V
